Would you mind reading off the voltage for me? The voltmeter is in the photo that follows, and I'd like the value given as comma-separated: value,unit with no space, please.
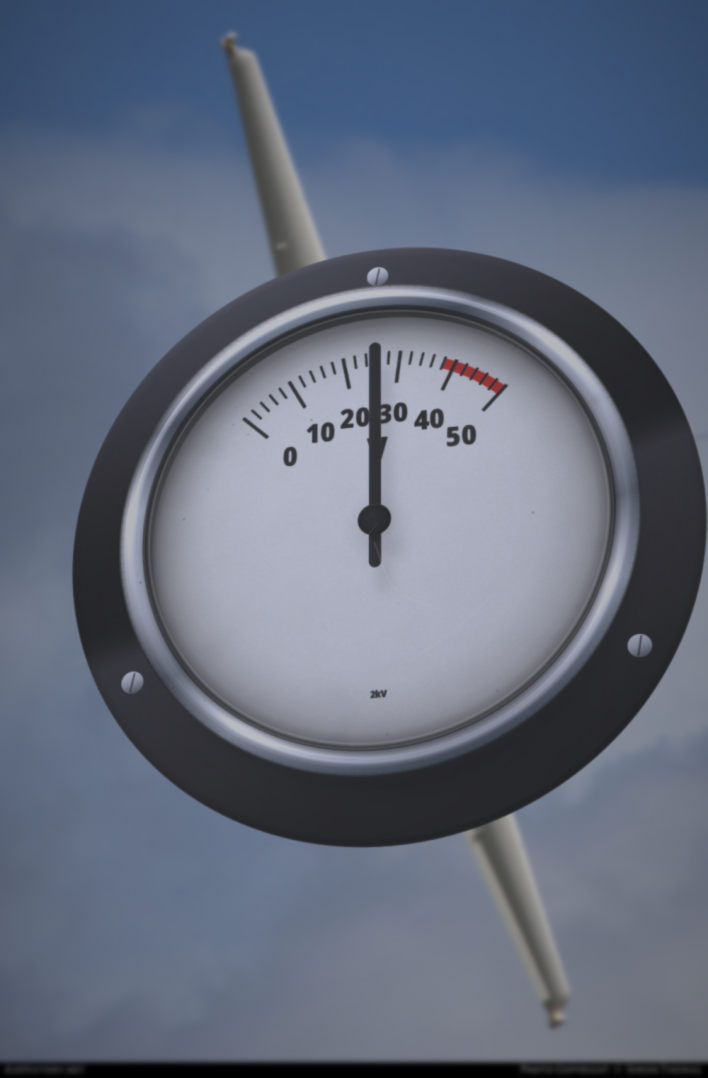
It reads 26,V
